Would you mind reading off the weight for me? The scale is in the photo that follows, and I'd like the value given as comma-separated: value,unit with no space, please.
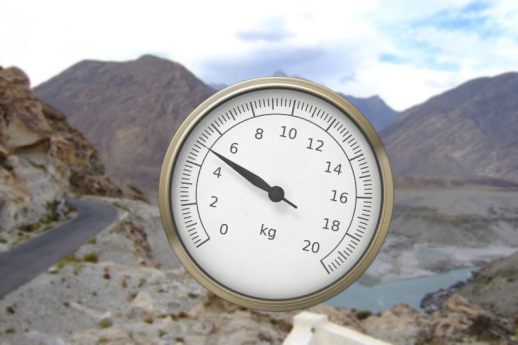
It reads 5,kg
